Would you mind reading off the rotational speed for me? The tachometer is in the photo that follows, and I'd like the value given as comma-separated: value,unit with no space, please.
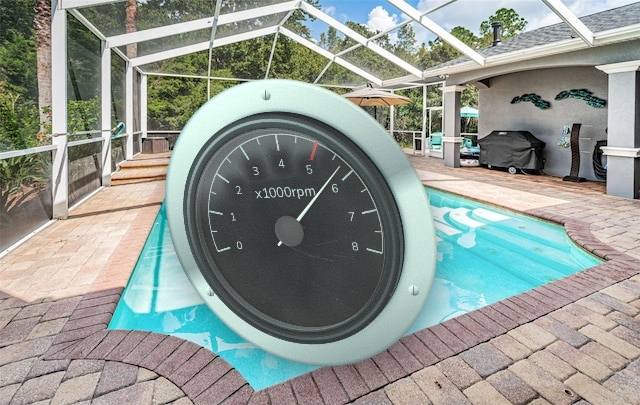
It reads 5750,rpm
